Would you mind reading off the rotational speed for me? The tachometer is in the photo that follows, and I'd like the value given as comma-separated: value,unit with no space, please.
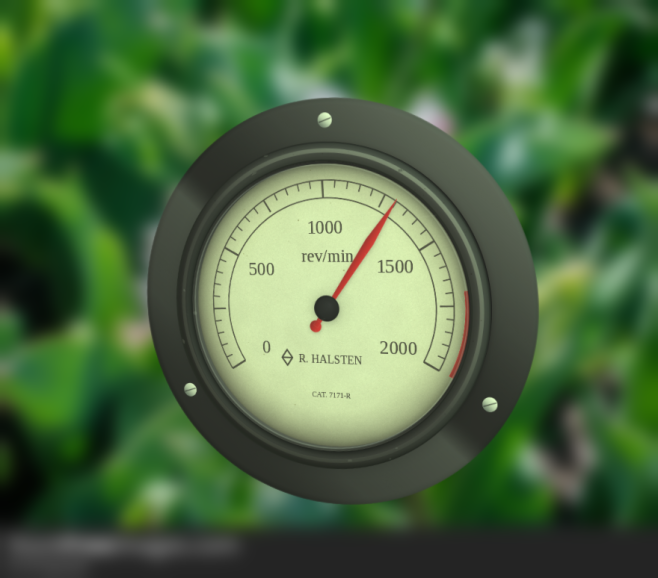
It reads 1300,rpm
